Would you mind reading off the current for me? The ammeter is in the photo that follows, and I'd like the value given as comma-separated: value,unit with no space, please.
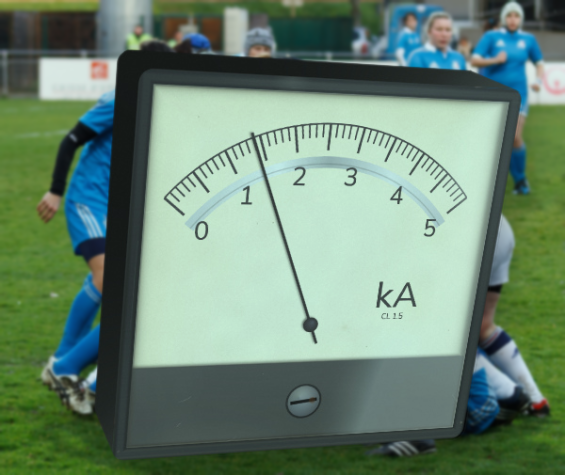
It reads 1.4,kA
